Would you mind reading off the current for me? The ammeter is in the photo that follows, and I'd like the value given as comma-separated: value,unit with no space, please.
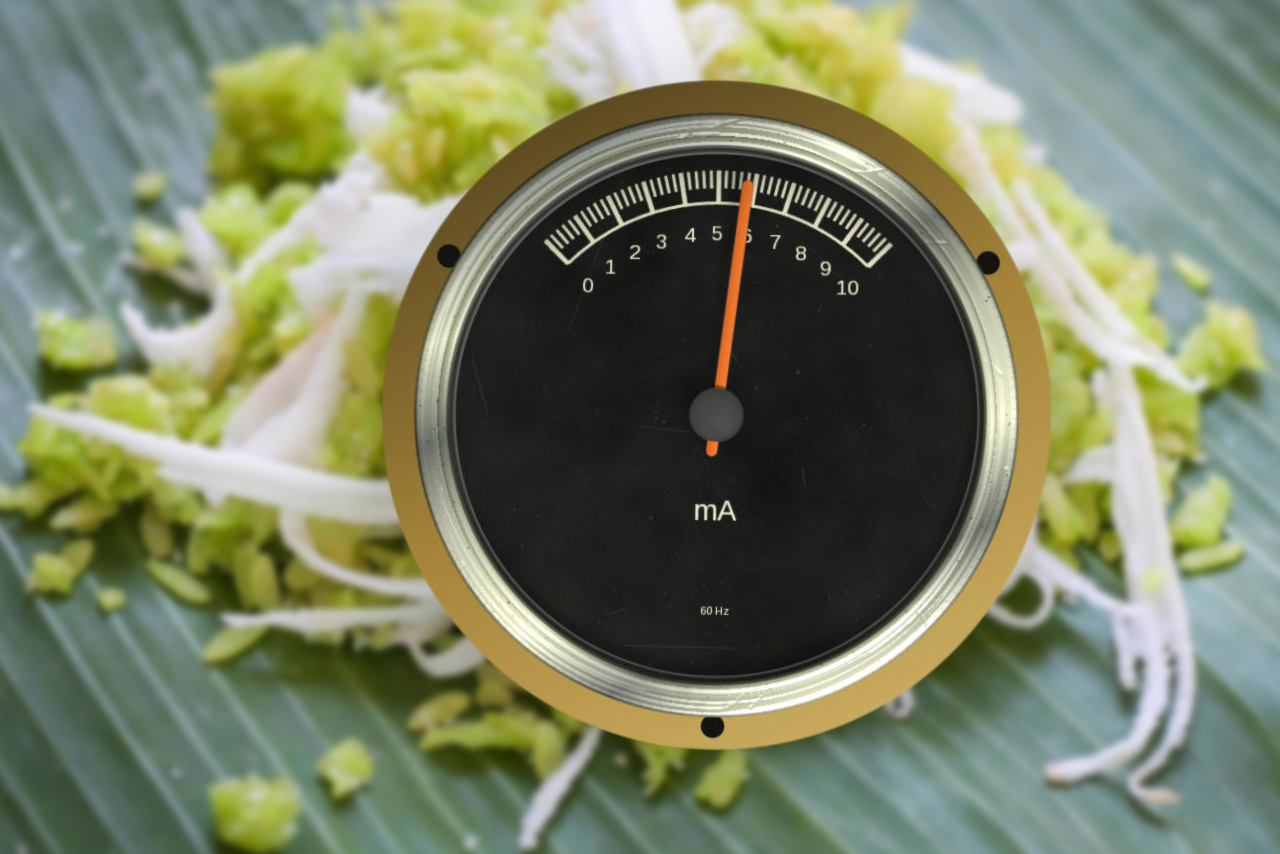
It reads 5.8,mA
